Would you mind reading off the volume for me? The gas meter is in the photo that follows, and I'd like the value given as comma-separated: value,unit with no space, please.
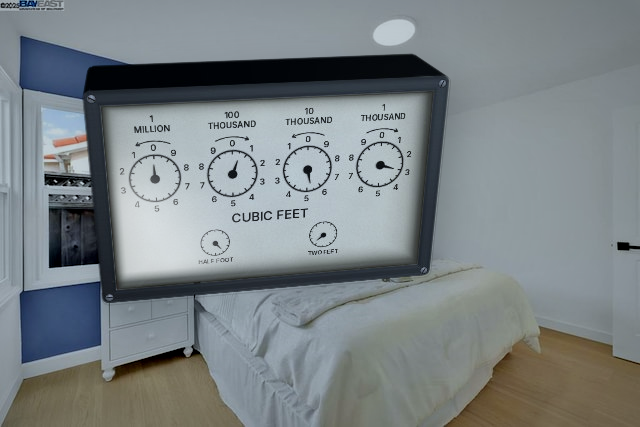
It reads 5300,ft³
